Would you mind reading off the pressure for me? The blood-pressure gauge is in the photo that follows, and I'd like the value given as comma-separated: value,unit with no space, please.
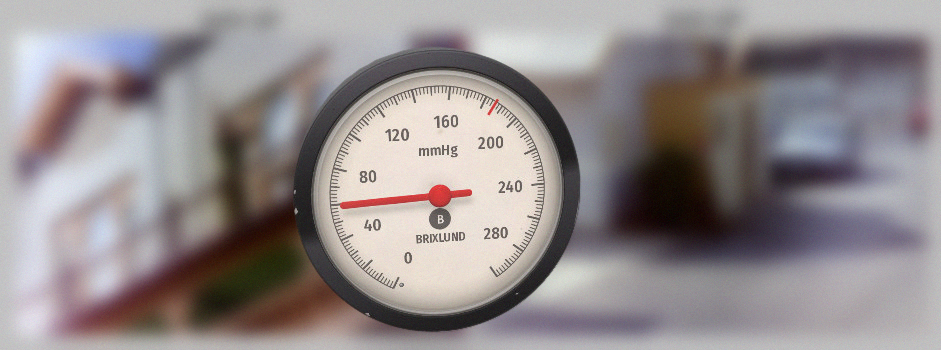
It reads 60,mmHg
